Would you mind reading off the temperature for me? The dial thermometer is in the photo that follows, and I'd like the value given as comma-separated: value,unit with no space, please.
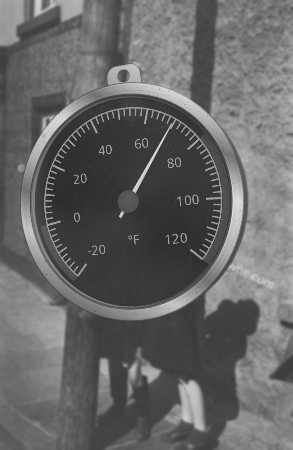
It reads 70,°F
